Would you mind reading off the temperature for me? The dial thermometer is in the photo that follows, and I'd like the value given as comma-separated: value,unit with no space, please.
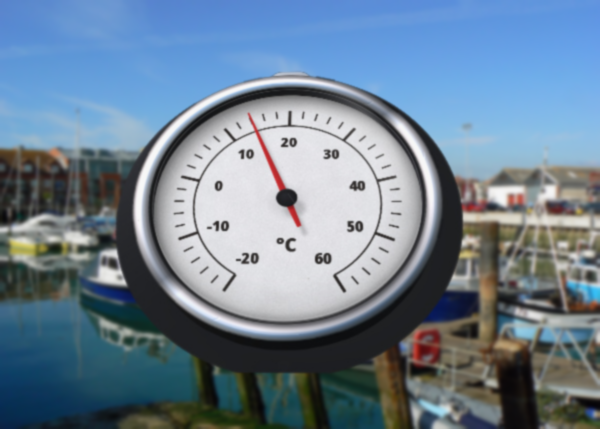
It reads 14,°C
